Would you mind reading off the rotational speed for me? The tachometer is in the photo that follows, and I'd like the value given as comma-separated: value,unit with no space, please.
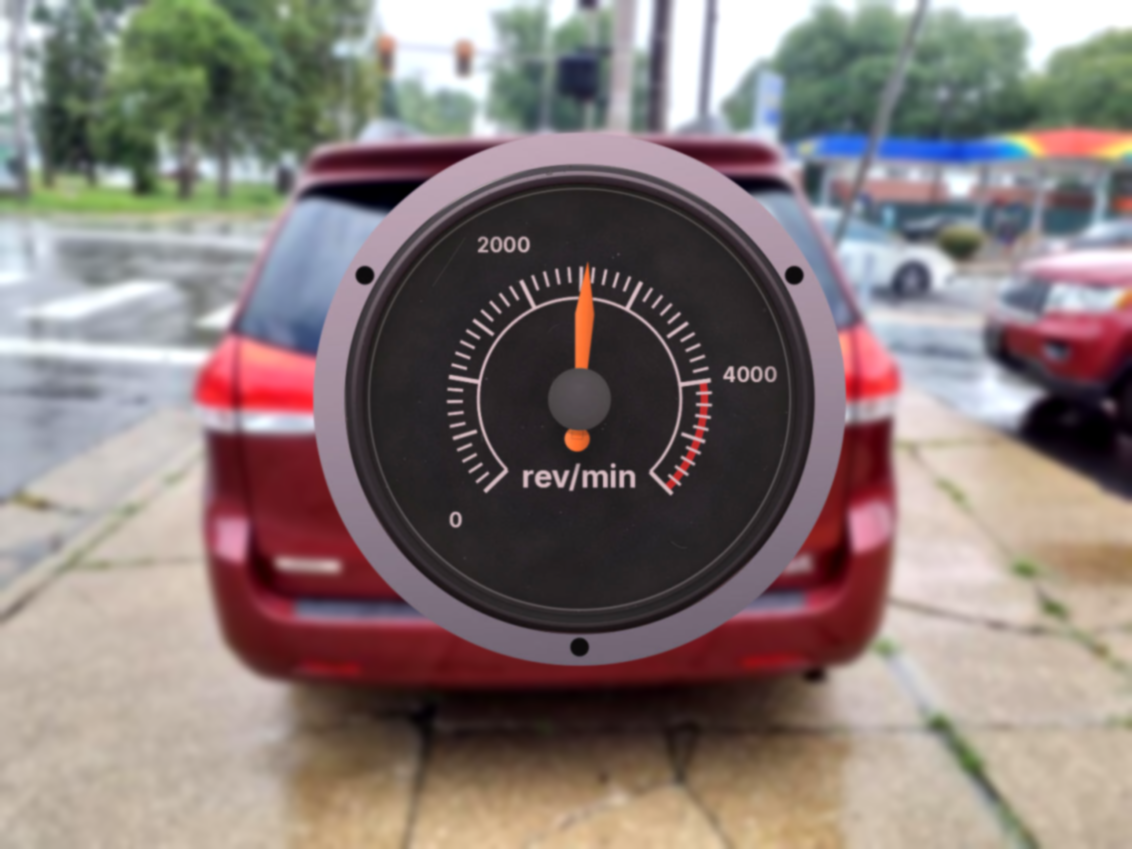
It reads 2550,rpm
